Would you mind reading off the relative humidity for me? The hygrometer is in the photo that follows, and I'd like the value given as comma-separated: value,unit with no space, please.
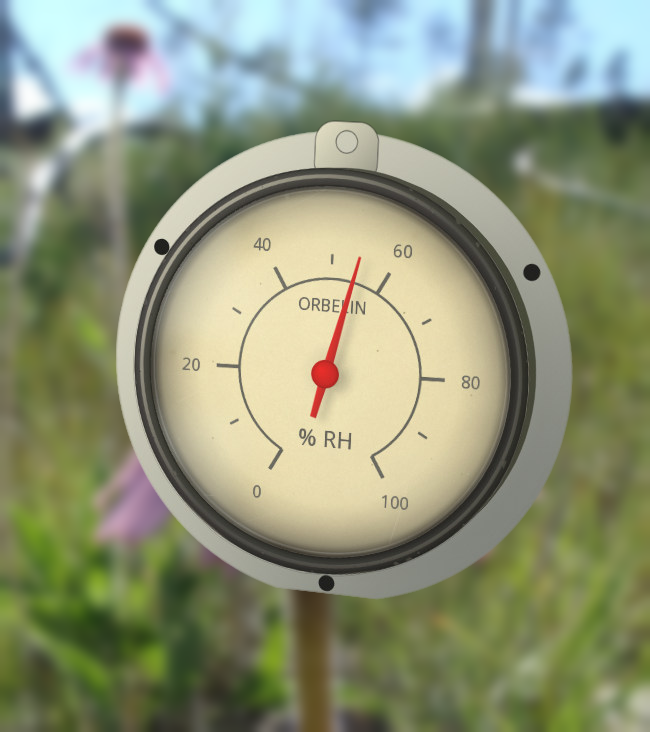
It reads 55,%
